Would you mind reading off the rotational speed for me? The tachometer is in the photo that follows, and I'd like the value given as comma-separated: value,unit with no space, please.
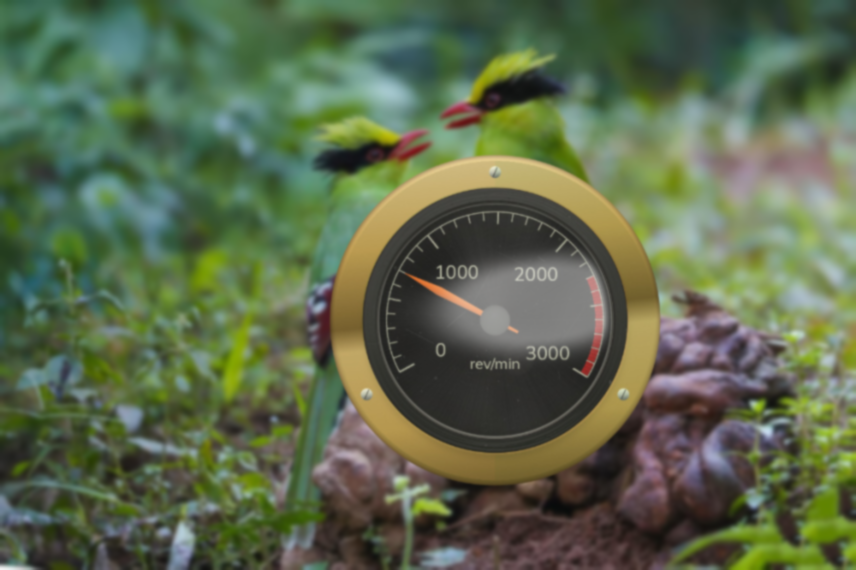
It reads 700,rpm
